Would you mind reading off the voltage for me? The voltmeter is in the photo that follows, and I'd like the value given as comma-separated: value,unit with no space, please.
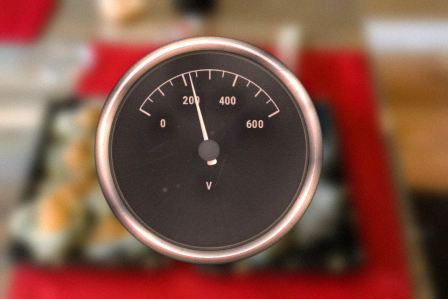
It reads 225,V
